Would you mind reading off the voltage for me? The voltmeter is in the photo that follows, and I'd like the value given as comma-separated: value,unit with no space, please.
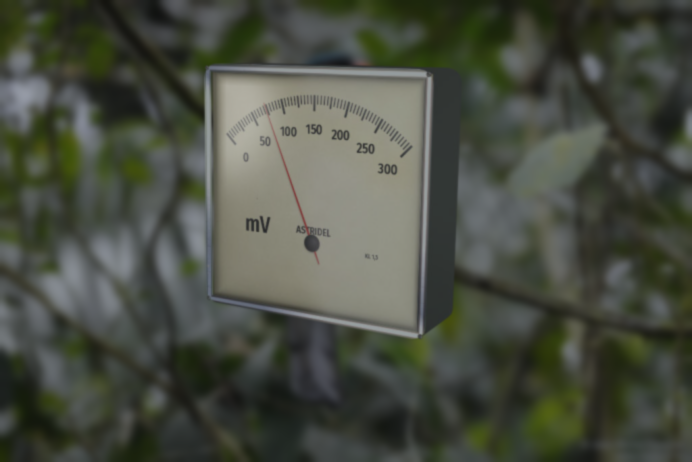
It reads 75,mV
